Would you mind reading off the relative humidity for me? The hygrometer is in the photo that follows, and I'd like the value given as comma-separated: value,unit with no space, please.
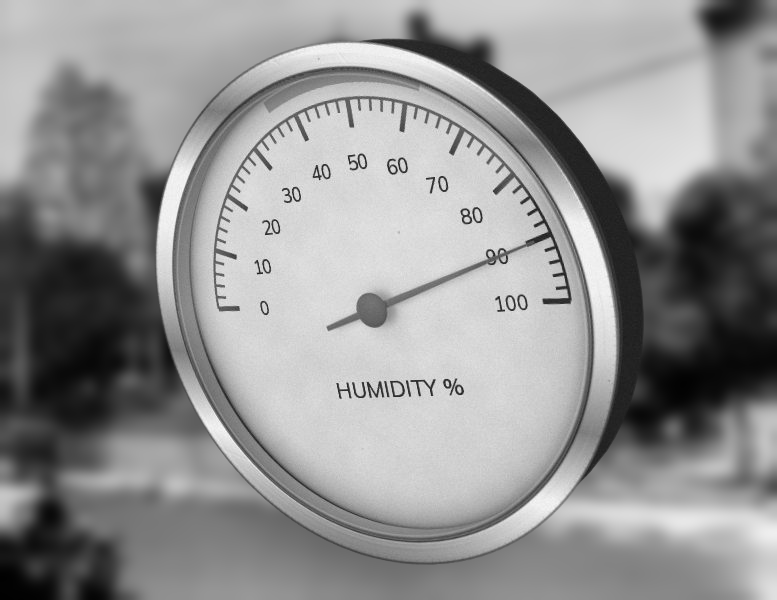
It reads 90,%
